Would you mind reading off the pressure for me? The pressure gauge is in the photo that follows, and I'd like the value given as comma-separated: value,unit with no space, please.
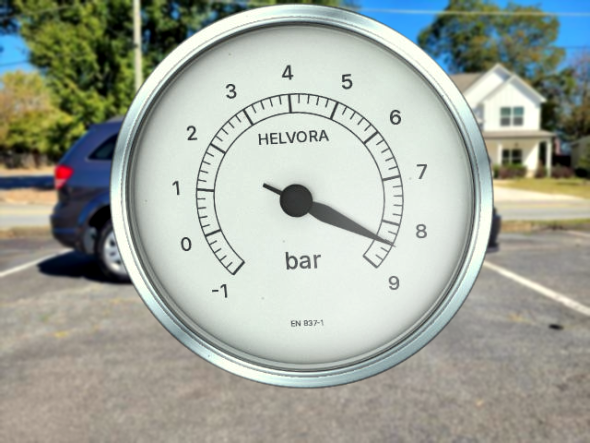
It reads 8.4,bar
